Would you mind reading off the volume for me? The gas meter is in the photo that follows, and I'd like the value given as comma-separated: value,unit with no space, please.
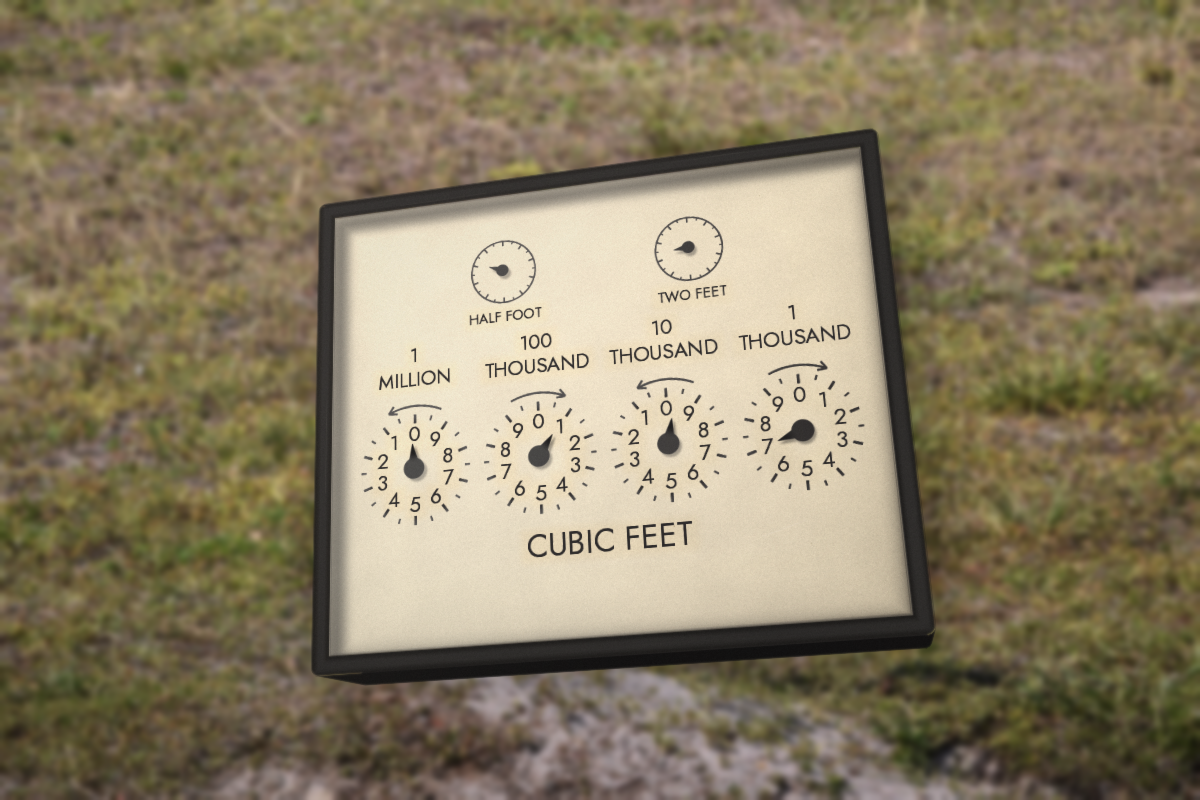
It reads 9700,ft³
